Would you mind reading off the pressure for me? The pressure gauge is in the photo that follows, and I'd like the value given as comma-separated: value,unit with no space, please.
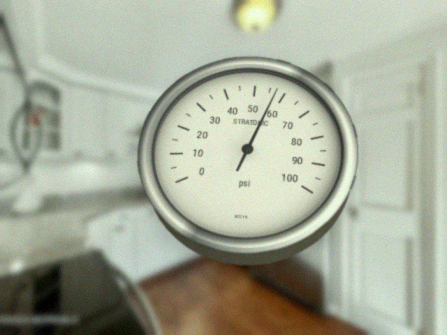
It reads 57.5,psi
